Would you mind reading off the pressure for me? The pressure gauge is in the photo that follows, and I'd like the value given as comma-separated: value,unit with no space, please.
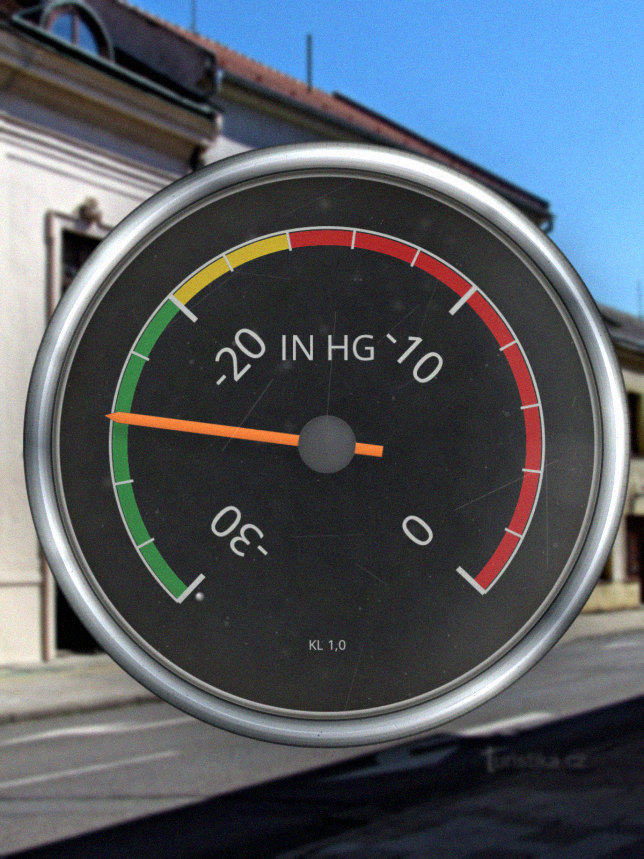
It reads -24,inHg
